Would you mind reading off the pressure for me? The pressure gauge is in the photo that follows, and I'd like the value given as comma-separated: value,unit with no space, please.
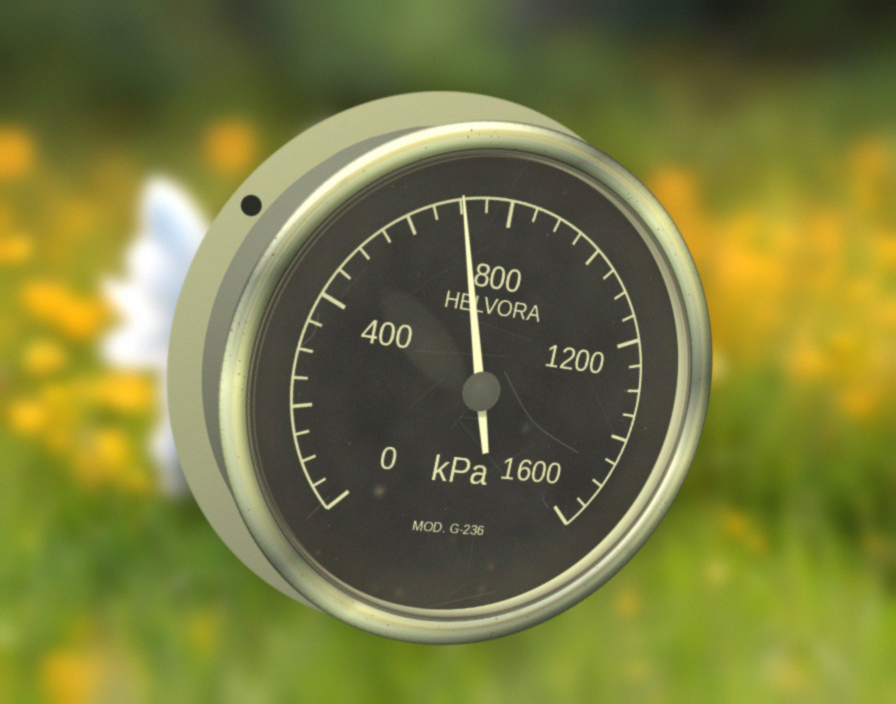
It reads 700,kPa
